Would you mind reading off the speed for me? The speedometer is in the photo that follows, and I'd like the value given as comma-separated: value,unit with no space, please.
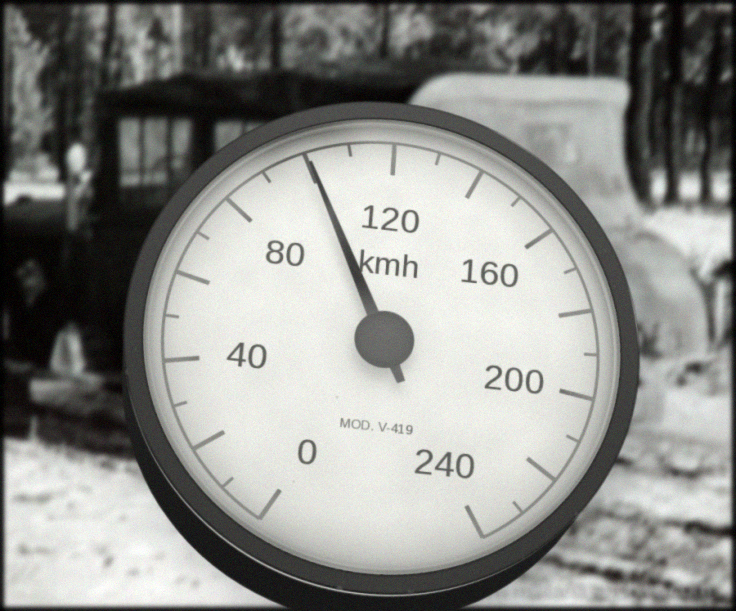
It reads 100,km/h
